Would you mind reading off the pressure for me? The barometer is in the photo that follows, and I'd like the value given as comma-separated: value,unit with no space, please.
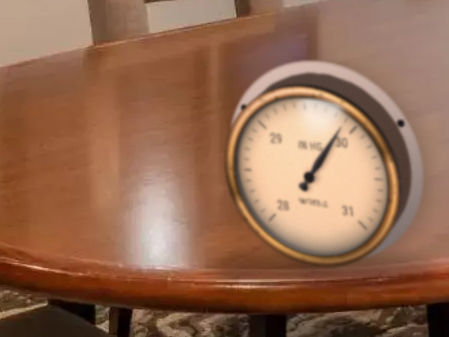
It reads 29.9,inHg
